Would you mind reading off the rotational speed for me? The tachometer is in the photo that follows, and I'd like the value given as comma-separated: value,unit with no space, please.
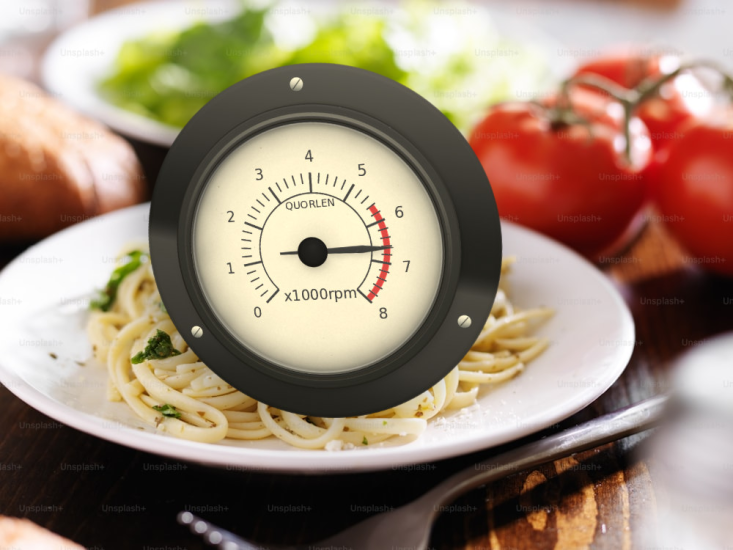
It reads 6600,rpm
